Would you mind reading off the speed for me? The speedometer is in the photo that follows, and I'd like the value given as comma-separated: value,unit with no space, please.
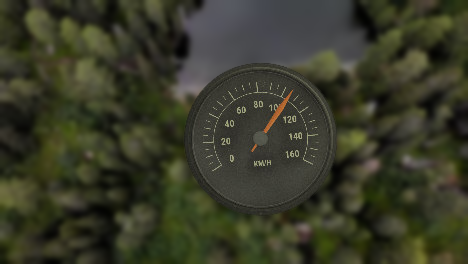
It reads 105,km/h
